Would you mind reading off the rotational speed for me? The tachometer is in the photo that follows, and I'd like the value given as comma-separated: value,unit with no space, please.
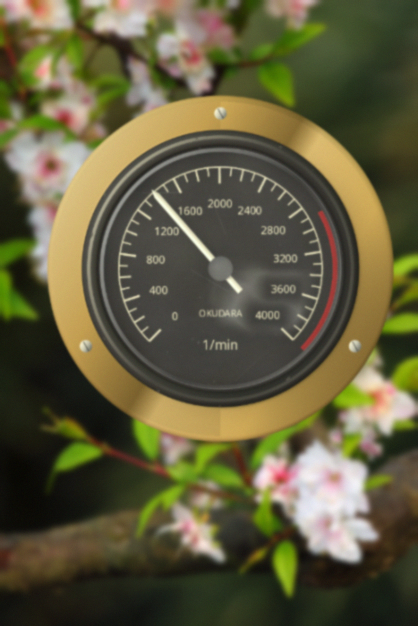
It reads 1400,rpm
